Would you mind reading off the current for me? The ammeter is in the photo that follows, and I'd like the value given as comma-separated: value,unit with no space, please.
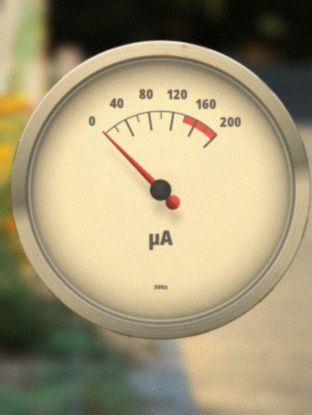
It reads 0,µA
